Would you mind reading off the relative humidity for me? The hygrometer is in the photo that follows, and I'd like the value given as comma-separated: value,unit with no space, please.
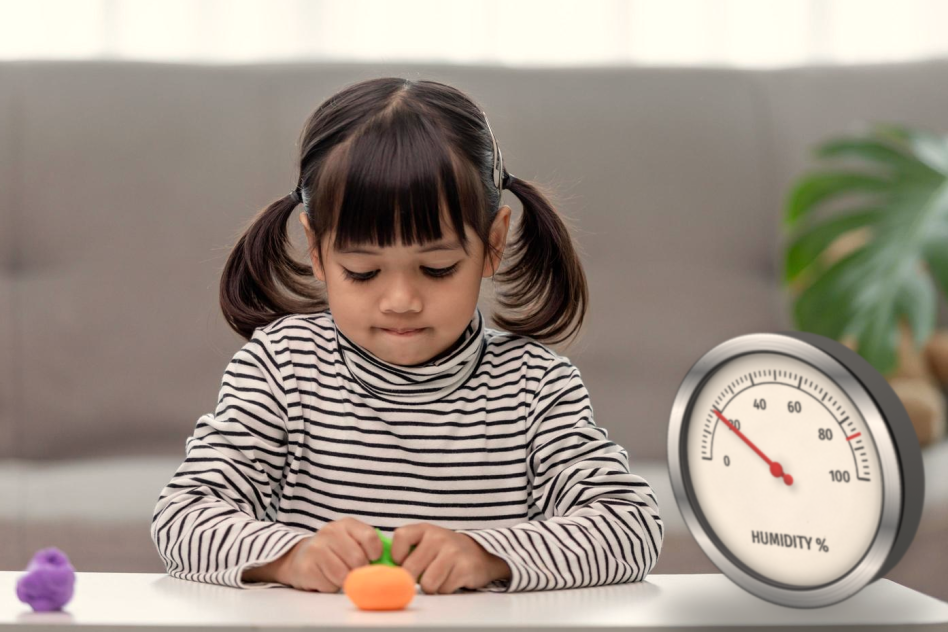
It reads 20,%
